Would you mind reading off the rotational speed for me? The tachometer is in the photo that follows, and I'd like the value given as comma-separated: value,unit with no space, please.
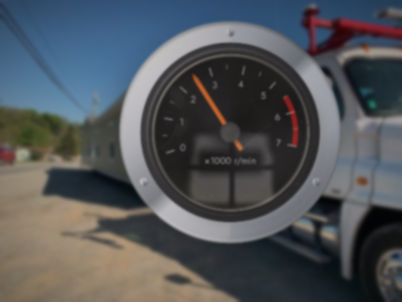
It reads 2500,rpm
